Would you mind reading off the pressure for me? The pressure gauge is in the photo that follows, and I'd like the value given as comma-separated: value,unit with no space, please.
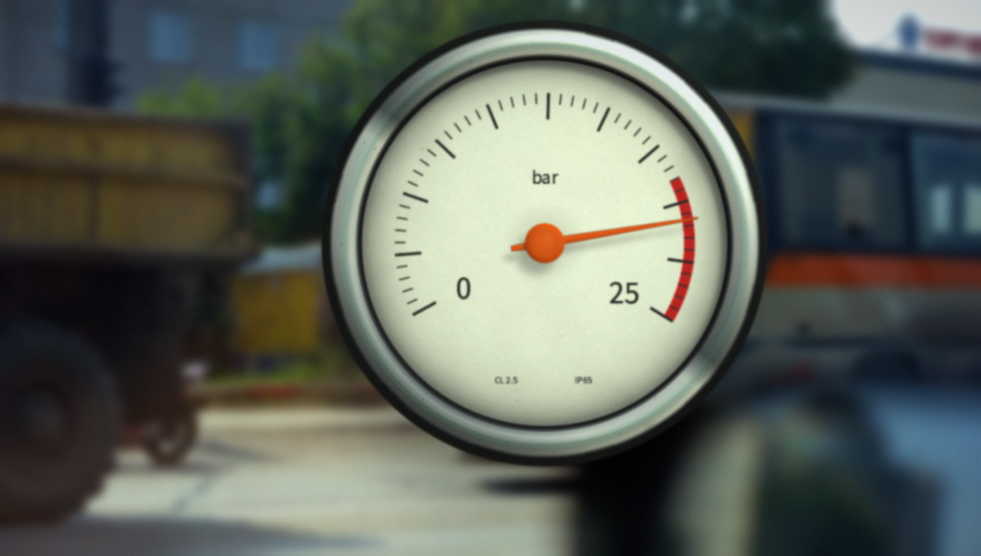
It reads 20.75,bar
